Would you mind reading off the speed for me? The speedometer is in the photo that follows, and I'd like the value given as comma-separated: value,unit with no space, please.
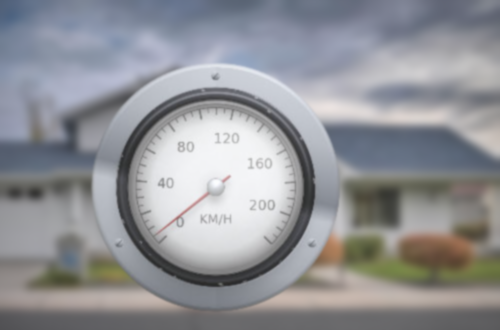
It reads 5,km/h
